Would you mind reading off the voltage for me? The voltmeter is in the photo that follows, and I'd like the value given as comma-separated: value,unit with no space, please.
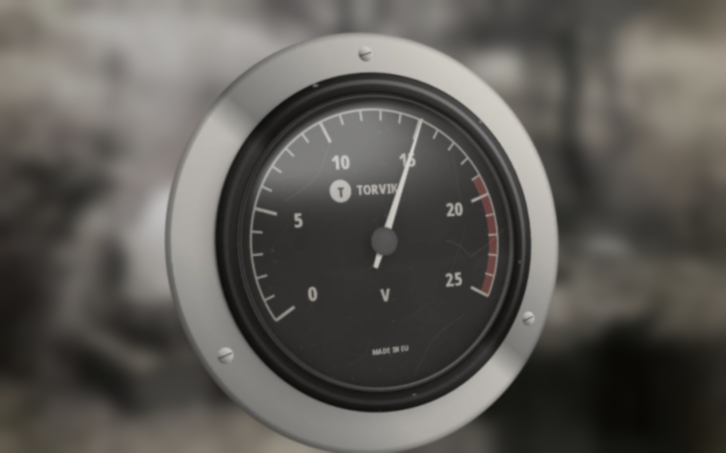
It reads 15,V
